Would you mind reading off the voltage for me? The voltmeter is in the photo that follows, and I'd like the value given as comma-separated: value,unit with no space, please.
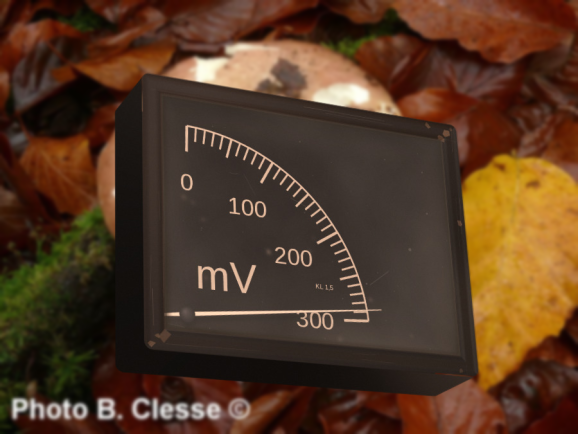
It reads 290,mV
